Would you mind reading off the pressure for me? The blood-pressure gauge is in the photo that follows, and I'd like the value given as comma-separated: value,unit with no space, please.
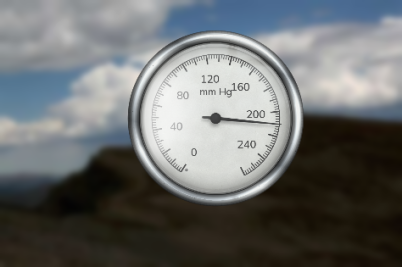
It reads 210,mmHg
